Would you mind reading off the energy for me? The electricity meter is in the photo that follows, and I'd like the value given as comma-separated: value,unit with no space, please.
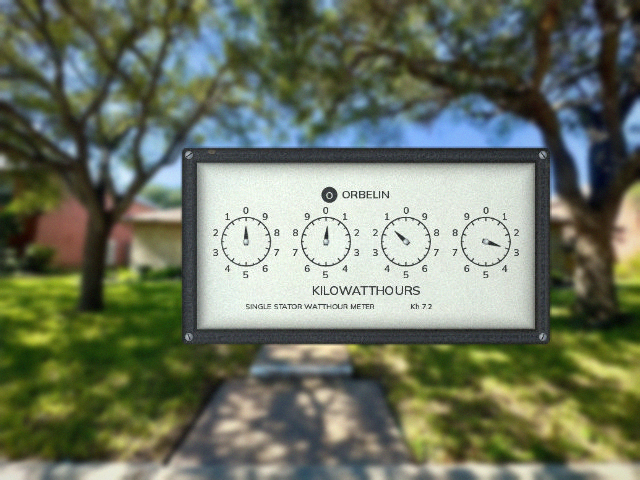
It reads 13,kWh
